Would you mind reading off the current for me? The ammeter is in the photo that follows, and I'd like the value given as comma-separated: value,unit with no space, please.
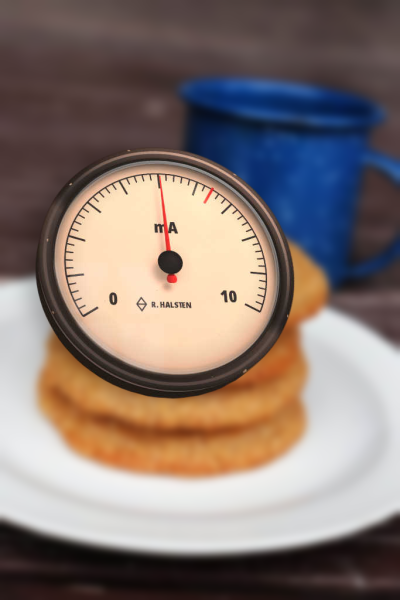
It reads 5,mA
